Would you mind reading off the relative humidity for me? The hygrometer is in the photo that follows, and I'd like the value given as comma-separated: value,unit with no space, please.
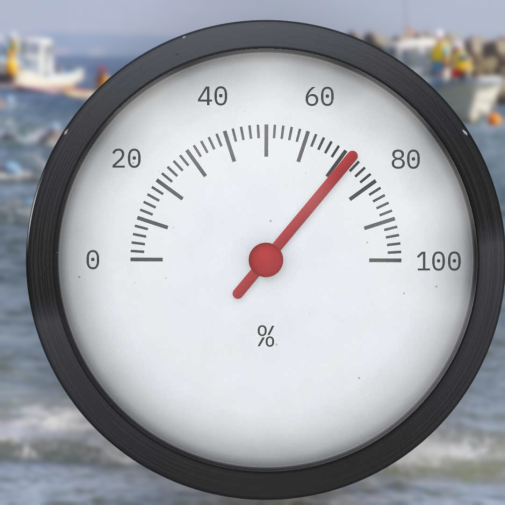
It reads 72,%
